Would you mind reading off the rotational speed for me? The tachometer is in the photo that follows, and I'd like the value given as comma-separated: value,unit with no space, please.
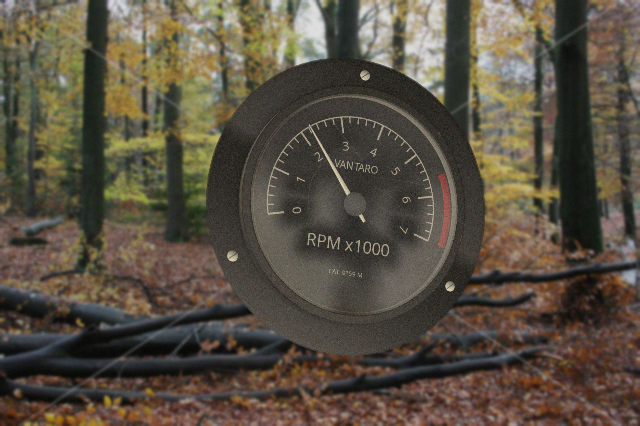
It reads 2200,rpm
